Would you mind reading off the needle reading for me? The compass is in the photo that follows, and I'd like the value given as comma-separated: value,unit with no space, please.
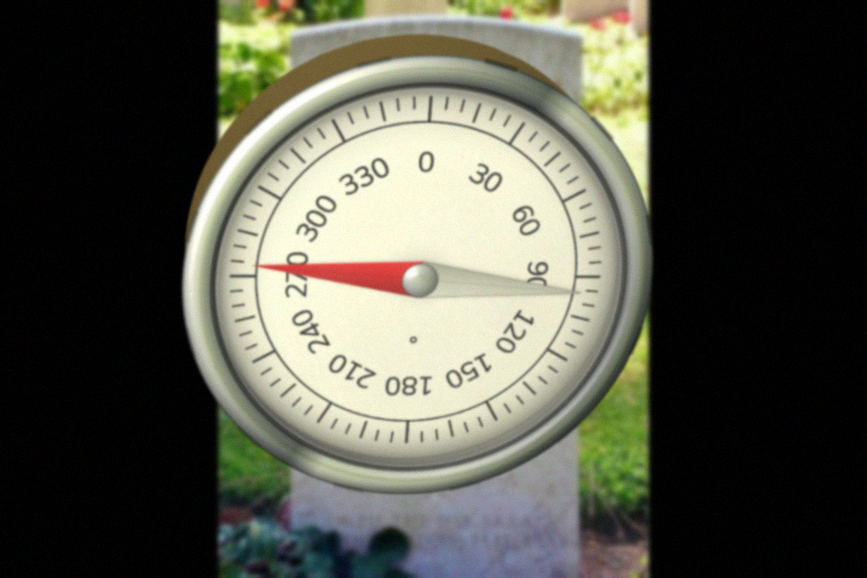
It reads 275,°
